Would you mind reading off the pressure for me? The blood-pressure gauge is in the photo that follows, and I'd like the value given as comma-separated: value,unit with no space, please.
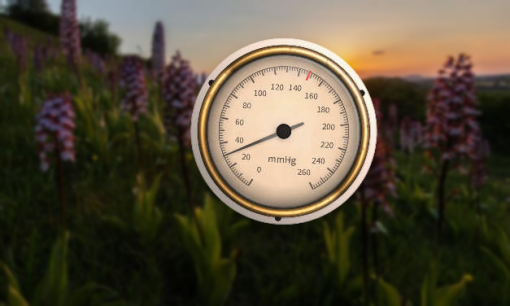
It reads 30,mmHg
